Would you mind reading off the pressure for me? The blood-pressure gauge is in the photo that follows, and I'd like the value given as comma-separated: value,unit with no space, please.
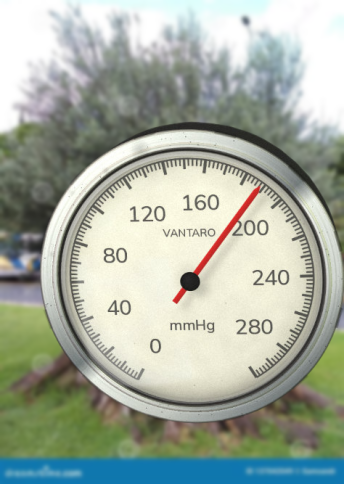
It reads 188,mmHg
